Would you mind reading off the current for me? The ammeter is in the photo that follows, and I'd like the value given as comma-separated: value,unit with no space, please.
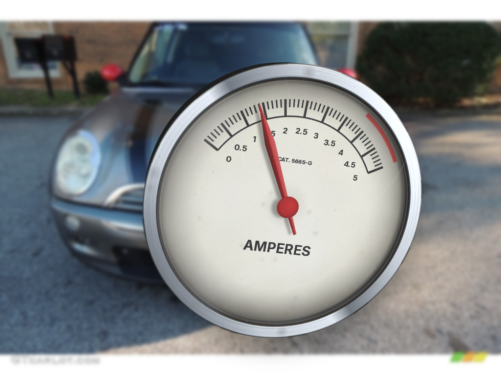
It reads 1.4,A
